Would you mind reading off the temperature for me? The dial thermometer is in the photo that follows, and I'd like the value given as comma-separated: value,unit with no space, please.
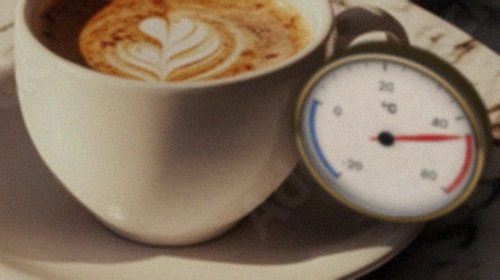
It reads 44,°C
